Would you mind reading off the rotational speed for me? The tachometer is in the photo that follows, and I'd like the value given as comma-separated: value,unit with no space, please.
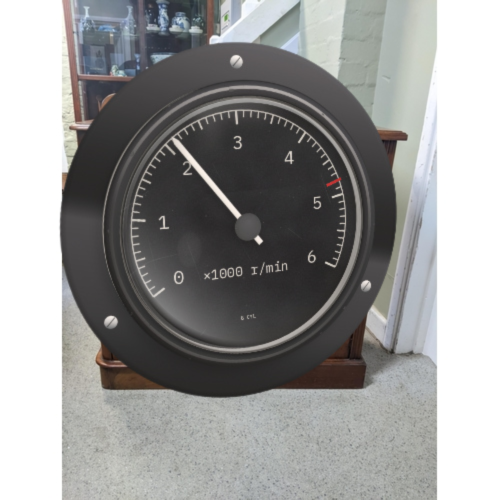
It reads 2100,rpm
